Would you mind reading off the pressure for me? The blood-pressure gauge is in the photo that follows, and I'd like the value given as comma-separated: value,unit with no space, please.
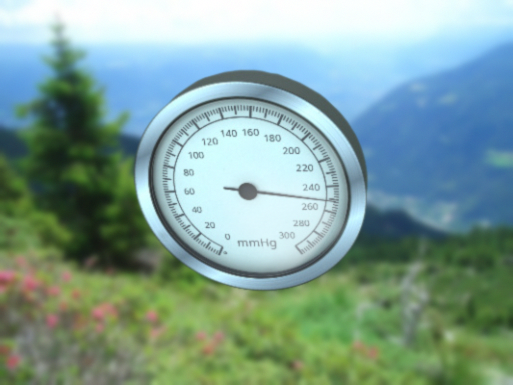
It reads 250,mmHg
